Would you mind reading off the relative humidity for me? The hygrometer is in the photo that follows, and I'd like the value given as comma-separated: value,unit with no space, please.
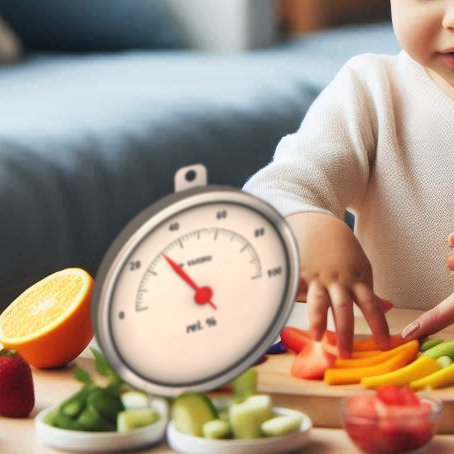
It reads 30,%
